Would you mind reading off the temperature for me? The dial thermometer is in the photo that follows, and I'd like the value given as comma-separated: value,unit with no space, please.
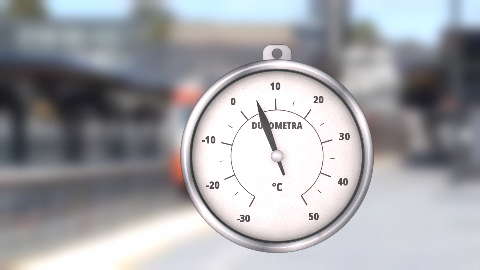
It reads 5,°C
